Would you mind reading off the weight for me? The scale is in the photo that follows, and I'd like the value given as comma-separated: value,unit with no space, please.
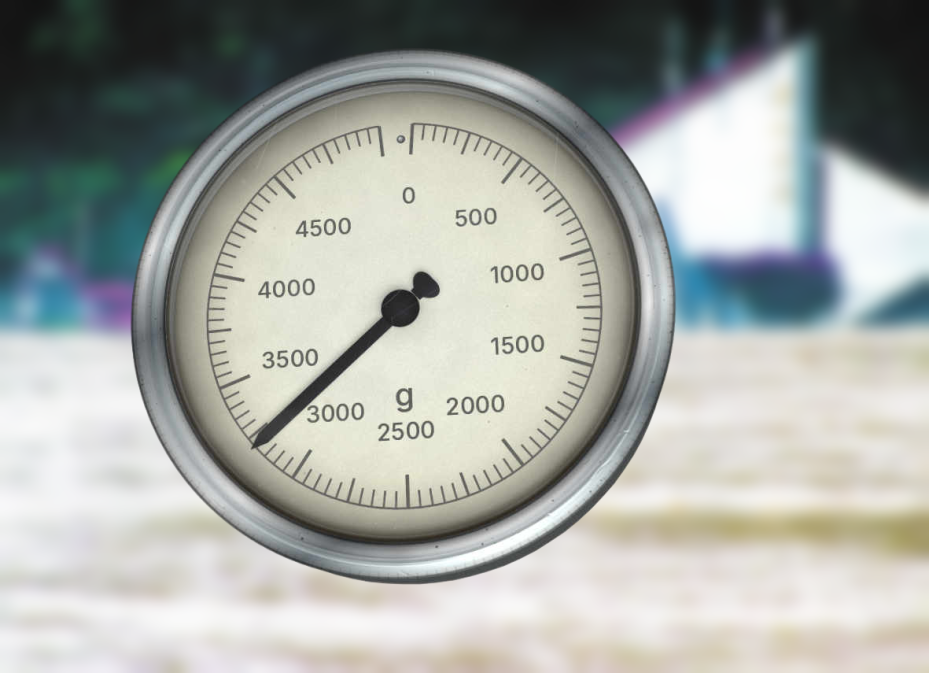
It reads 3200,g
